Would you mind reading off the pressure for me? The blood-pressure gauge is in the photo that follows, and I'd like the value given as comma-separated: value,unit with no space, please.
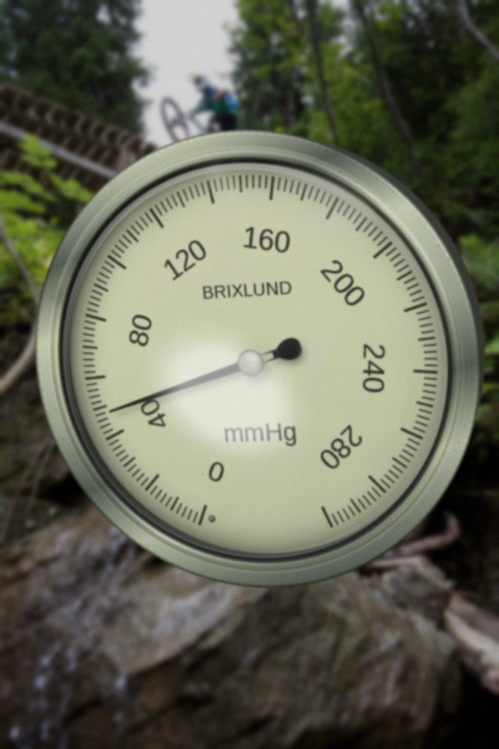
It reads 48,mmHg
